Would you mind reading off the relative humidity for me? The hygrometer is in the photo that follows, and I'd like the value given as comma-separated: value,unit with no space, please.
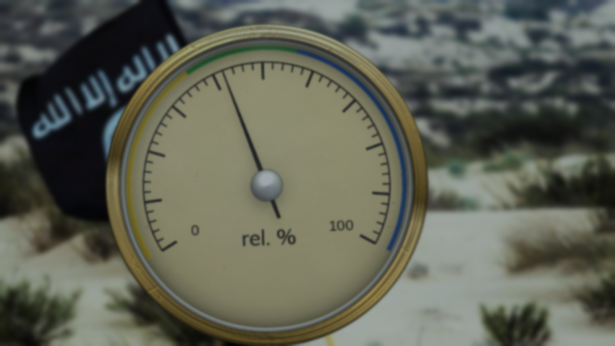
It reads 42,%
